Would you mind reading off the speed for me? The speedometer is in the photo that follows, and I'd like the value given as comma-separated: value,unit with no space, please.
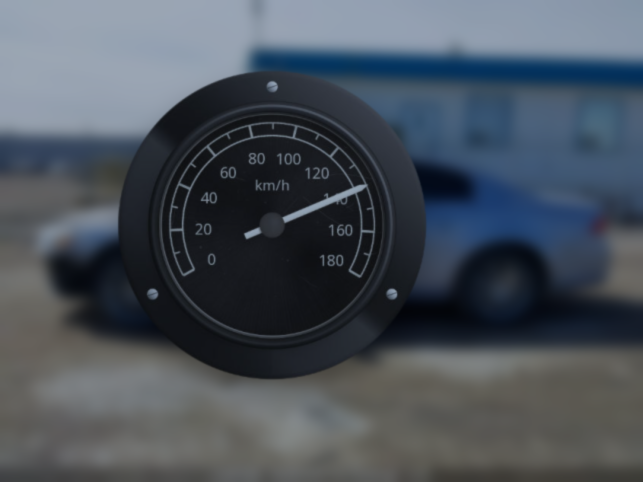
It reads 140,km/h
